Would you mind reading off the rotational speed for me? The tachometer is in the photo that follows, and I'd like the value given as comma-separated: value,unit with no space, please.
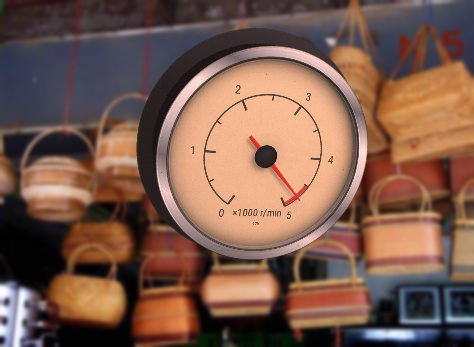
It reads 4750,rpm
